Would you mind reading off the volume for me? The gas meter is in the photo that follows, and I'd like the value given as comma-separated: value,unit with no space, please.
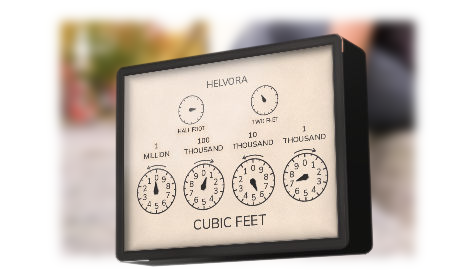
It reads 5700,ft³
